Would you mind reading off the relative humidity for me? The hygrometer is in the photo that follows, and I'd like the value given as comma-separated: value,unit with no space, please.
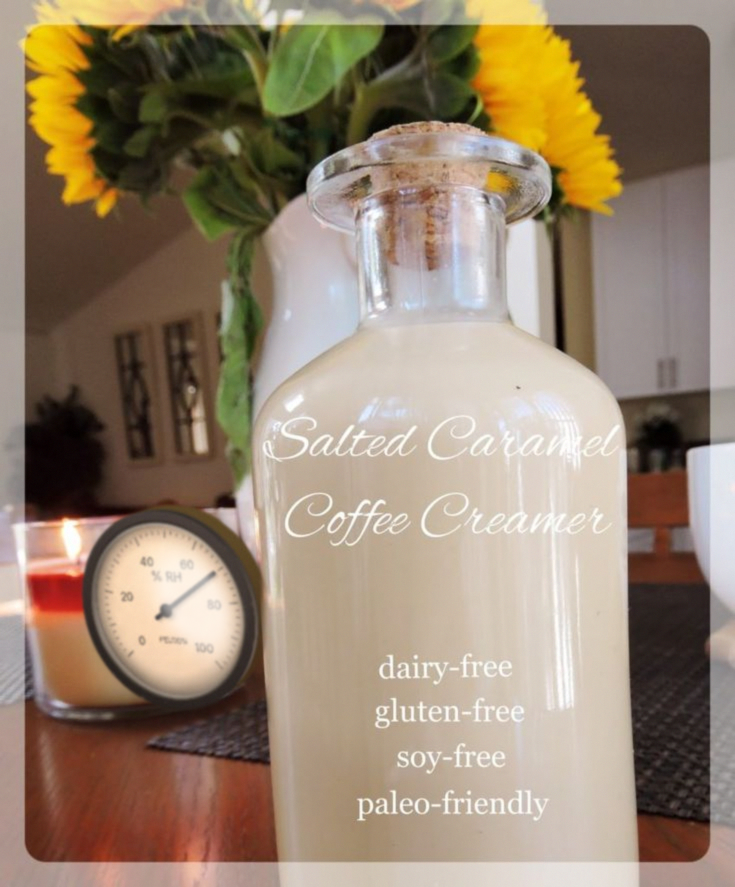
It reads 70,%
